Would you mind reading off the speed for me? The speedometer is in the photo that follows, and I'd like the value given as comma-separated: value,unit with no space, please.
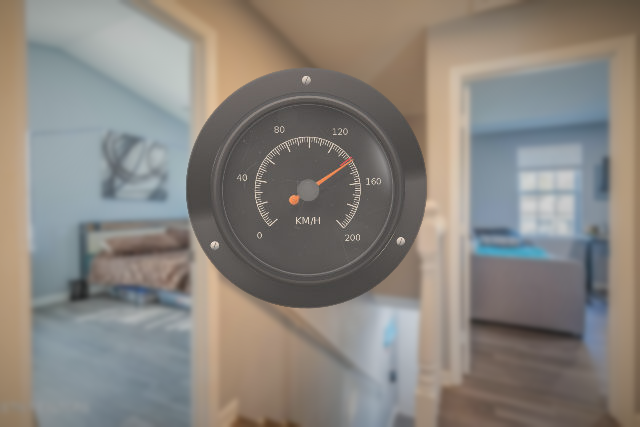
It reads 140,km/h
